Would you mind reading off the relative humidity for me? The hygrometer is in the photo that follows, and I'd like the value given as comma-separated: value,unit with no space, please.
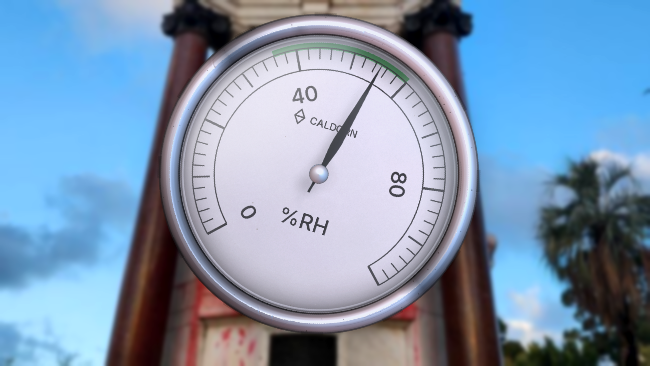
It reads 55,%
